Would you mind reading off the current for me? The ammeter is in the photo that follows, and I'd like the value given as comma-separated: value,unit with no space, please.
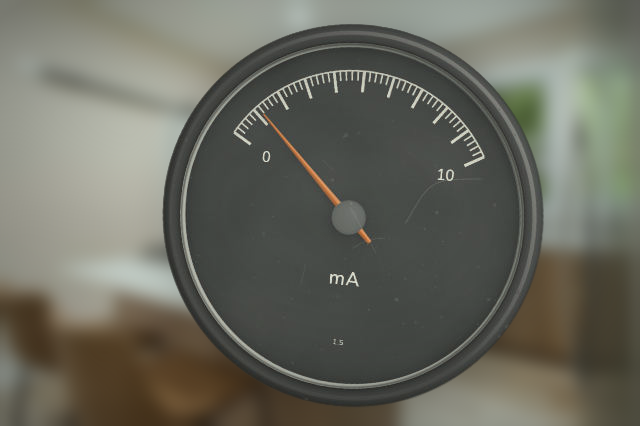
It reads 1.2,mA
